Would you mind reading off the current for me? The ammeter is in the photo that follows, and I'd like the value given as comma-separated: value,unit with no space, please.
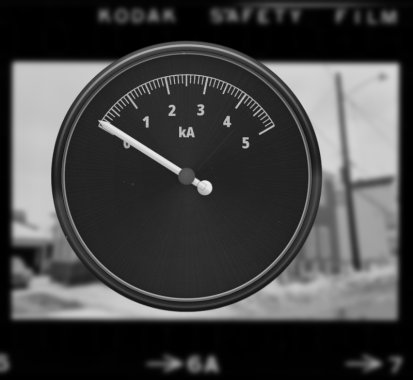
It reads 0.1,kA
